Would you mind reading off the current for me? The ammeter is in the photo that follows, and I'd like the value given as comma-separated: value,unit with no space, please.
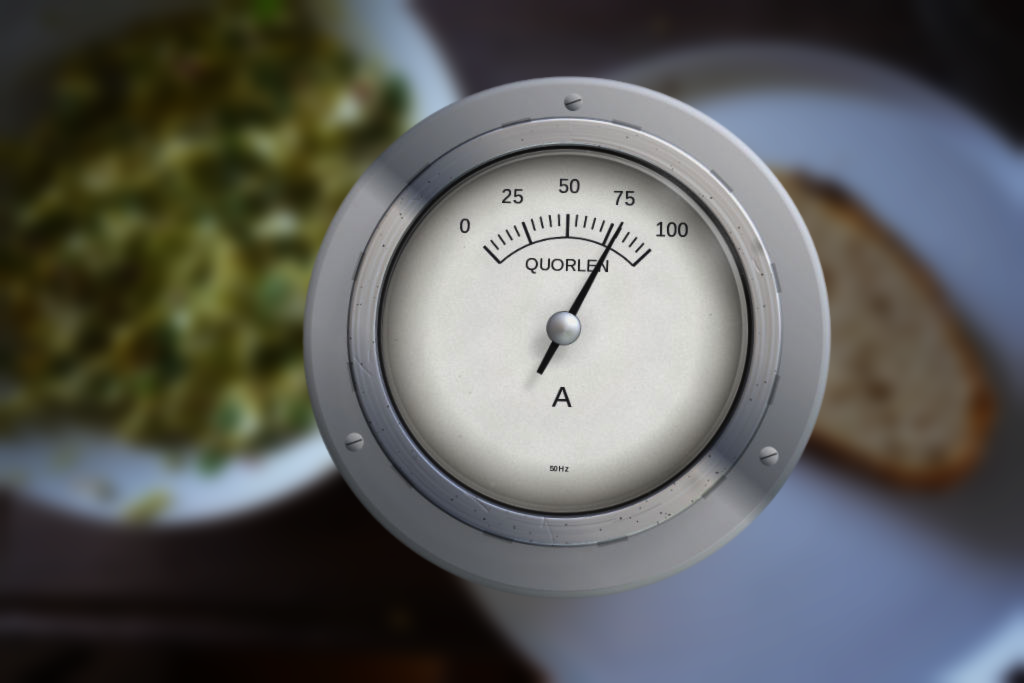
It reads 80,A
